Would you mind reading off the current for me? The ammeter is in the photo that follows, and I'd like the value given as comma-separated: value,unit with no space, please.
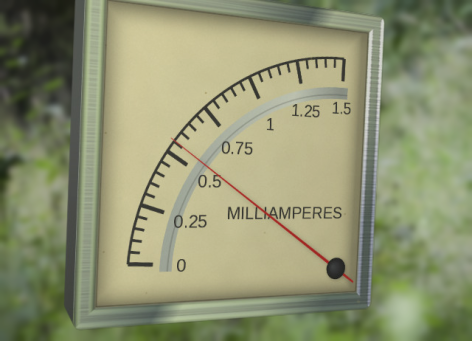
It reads 0.55,mA
